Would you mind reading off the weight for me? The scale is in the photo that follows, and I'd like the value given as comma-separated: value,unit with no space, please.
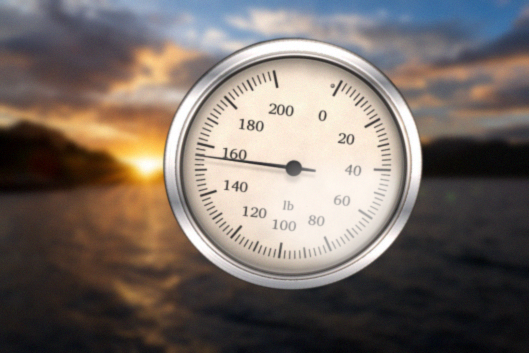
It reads 156,lb
